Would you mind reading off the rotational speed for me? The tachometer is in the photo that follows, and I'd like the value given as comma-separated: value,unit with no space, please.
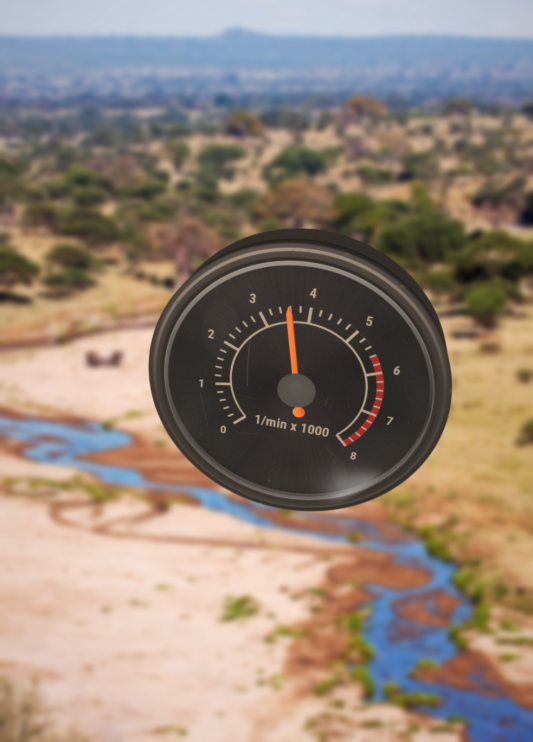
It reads 3600,rpm
